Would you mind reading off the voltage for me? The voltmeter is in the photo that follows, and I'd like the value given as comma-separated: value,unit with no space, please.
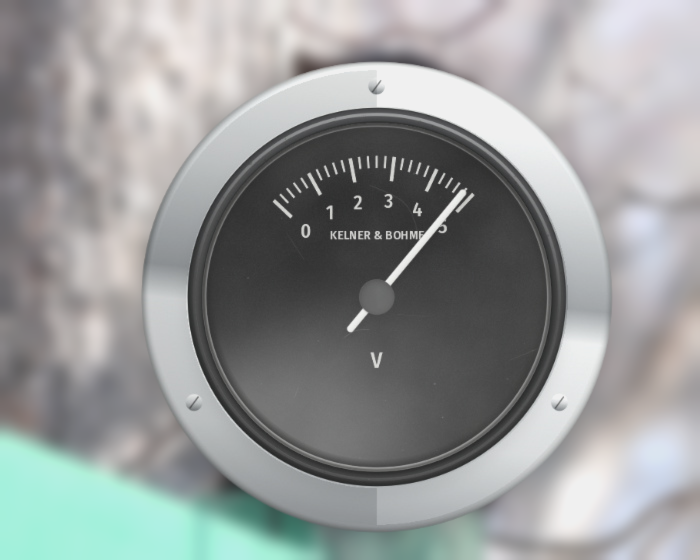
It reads 4.8,V
